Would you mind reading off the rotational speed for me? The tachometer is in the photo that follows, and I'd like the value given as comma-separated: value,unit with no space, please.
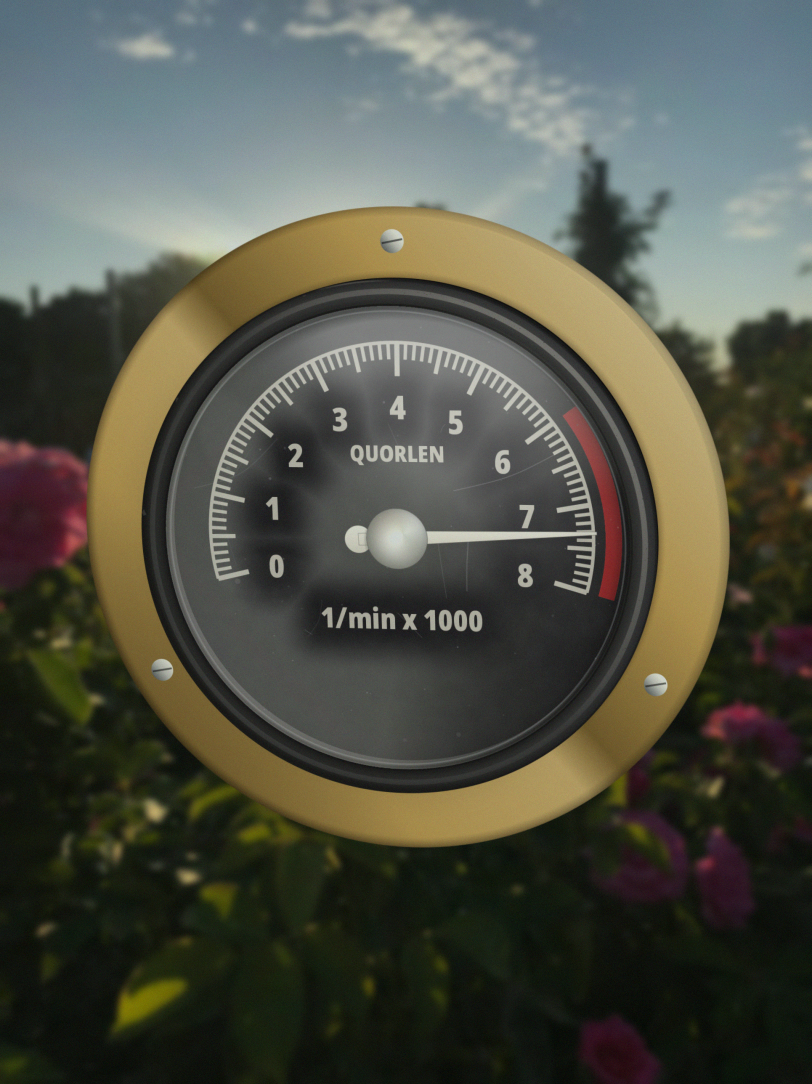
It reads 7300,rpm
